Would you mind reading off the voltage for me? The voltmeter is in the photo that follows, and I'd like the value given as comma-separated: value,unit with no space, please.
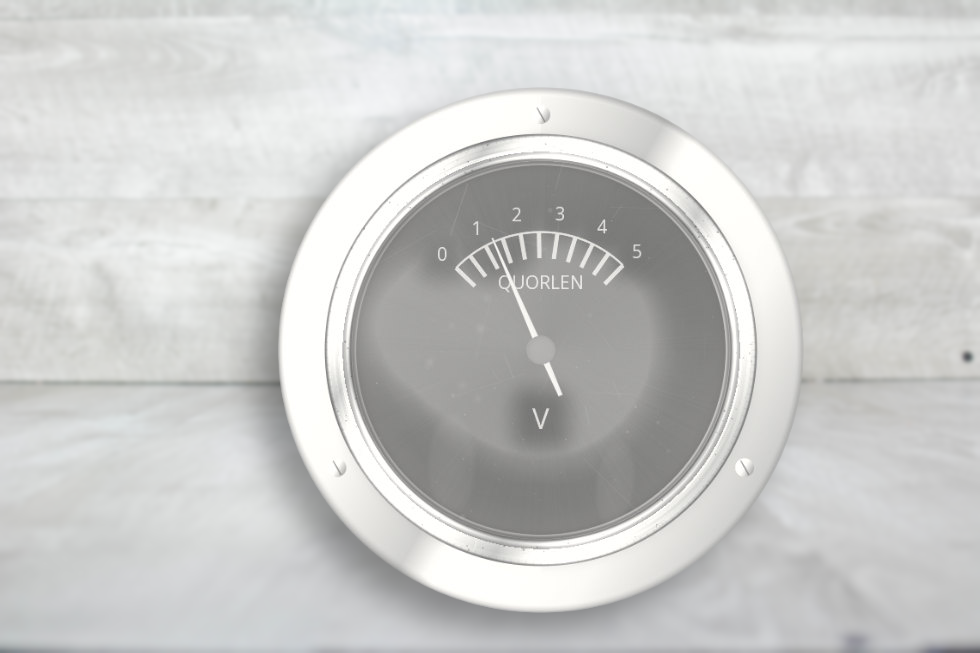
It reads 1.25,V
